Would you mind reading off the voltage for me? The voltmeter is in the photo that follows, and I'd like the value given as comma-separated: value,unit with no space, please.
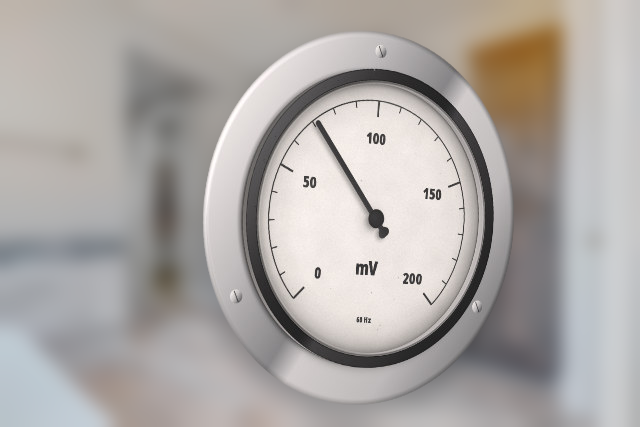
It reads 70,mV
